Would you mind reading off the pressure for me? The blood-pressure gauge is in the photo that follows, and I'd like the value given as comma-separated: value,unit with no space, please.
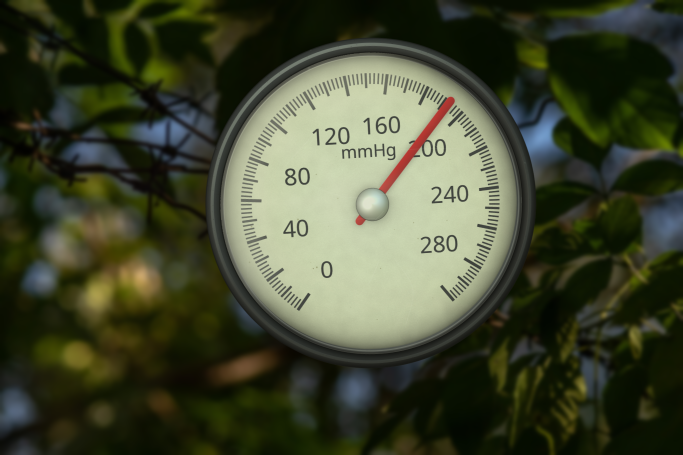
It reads 192,mmHg
